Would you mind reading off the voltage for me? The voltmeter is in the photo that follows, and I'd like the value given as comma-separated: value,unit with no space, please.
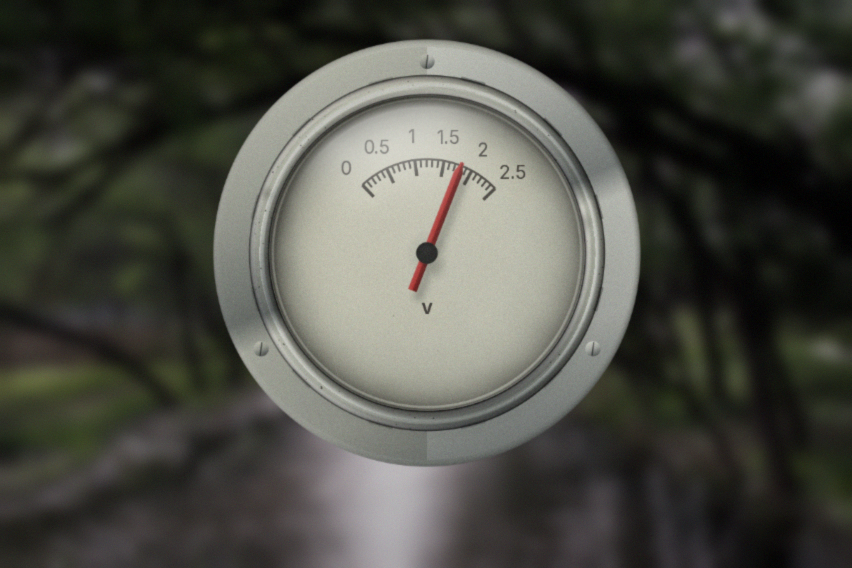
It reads 1.8,V
